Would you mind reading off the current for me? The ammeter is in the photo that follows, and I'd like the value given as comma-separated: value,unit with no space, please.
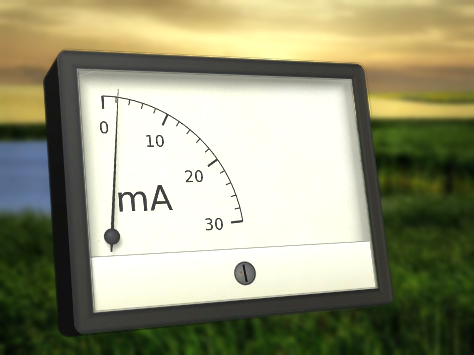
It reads 2,mA
